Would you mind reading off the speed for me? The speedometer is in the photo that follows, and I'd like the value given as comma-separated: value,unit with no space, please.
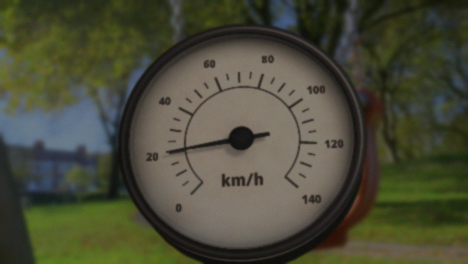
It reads 20,km/h
